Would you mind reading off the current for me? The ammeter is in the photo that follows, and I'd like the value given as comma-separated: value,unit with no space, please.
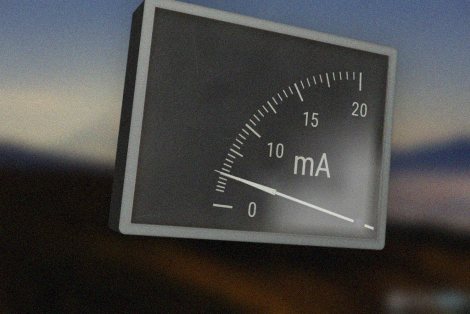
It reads 5,mA
